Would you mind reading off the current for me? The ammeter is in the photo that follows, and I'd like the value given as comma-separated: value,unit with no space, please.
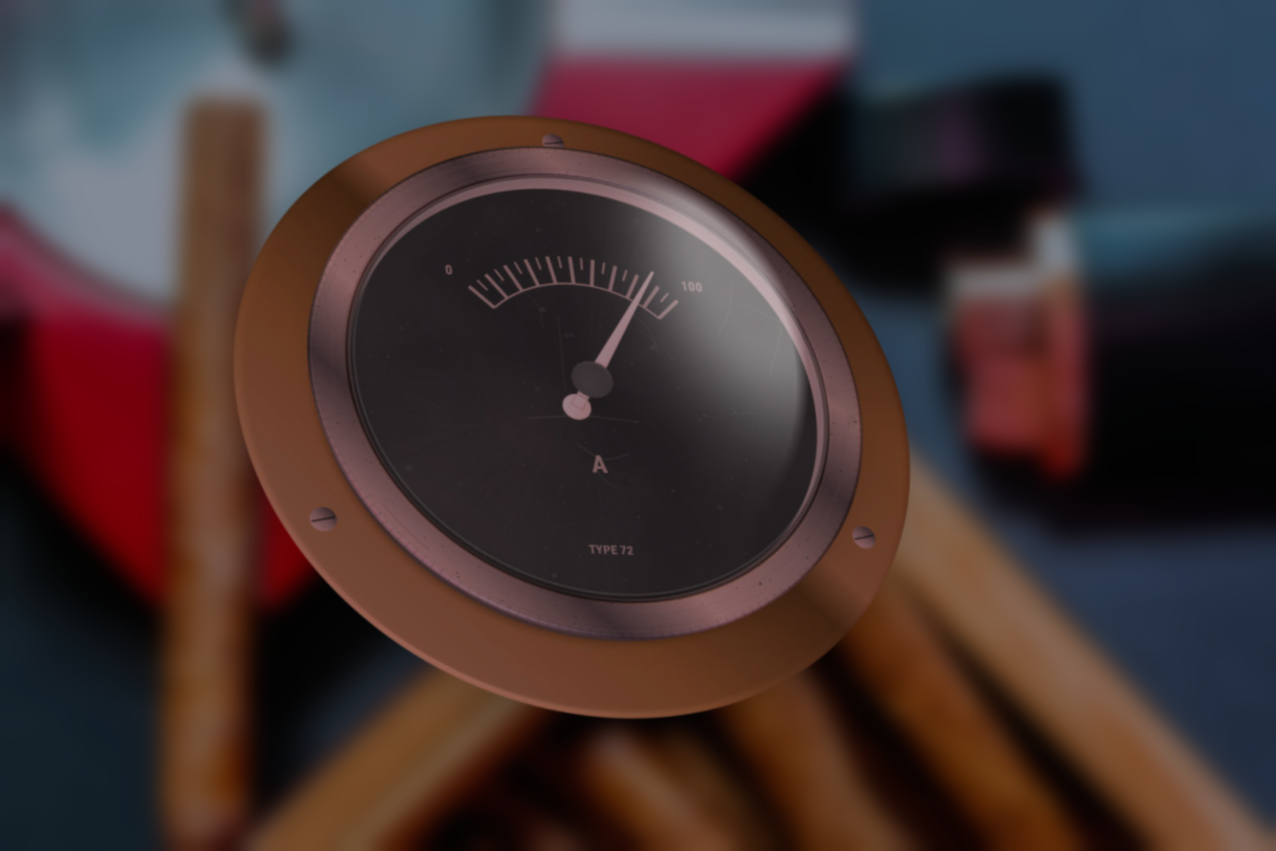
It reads 85,A
